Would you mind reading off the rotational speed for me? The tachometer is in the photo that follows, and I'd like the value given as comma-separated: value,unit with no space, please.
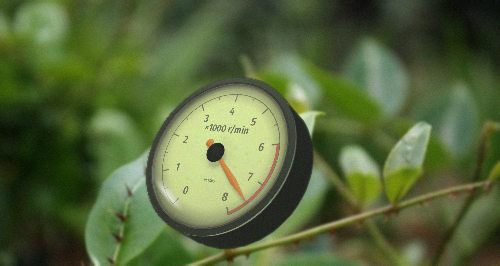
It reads 7500,rpm
